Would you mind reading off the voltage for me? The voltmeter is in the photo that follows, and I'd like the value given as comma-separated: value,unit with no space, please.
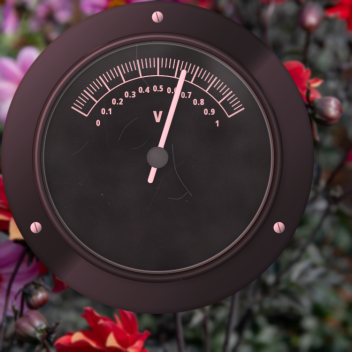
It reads 0.64,V
